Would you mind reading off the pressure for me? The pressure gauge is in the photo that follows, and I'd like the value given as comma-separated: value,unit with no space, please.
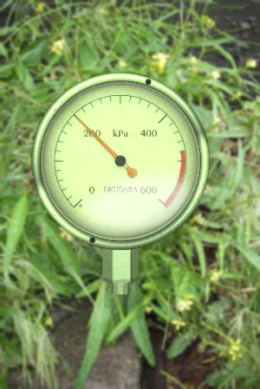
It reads 200,kPa
